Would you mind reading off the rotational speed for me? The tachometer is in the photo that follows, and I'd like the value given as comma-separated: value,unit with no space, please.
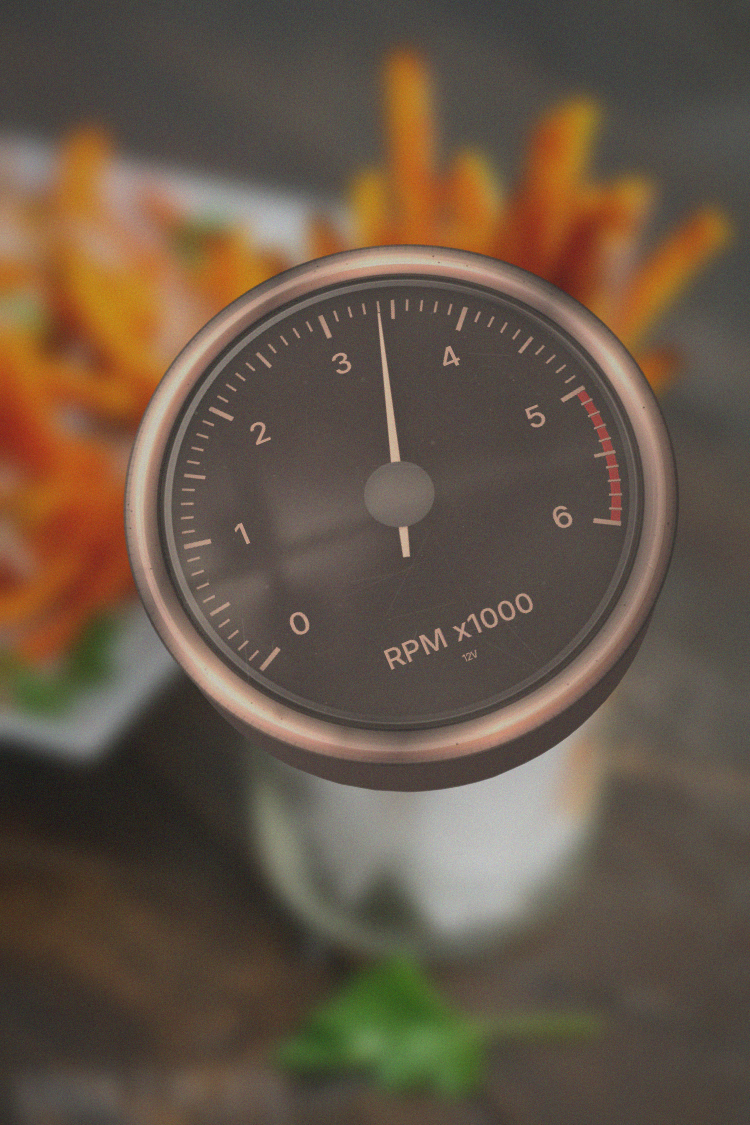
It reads 3400,rpm
